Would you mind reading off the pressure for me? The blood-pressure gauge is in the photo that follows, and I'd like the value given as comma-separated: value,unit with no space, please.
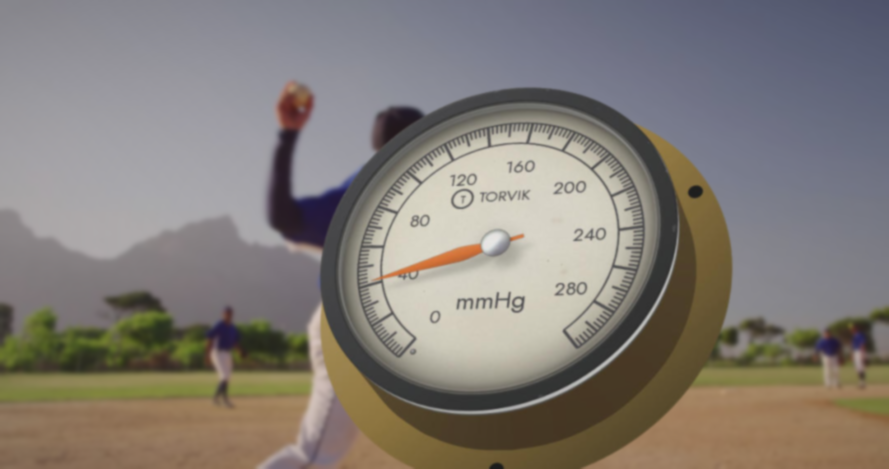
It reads 40,mmHg
